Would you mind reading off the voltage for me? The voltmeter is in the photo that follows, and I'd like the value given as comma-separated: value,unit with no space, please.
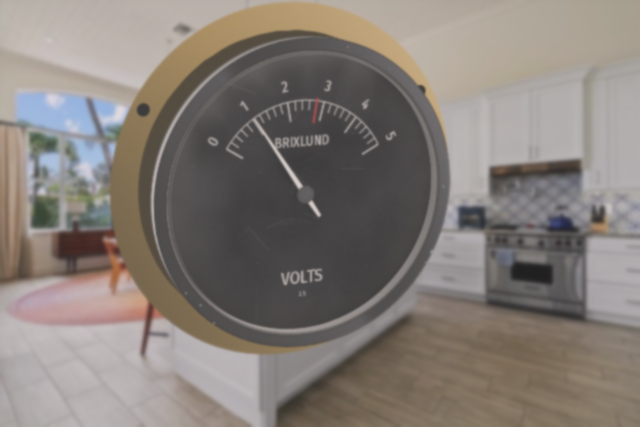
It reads 1,V
